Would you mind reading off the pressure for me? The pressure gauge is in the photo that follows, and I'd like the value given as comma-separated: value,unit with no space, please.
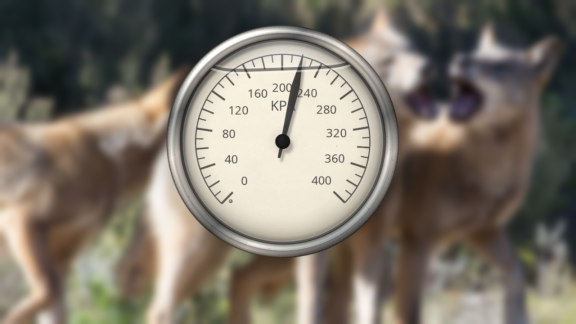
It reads 220,kPa
